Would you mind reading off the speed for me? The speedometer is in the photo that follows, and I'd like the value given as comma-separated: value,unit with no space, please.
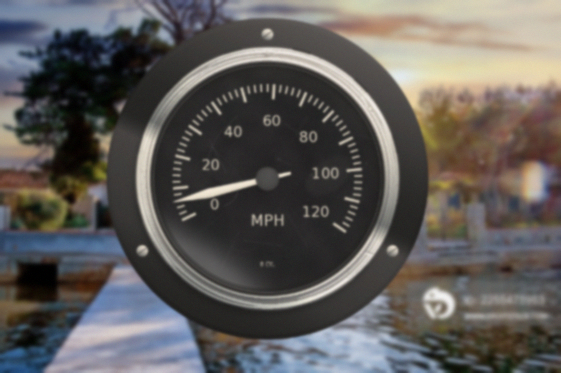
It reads 6,mph
